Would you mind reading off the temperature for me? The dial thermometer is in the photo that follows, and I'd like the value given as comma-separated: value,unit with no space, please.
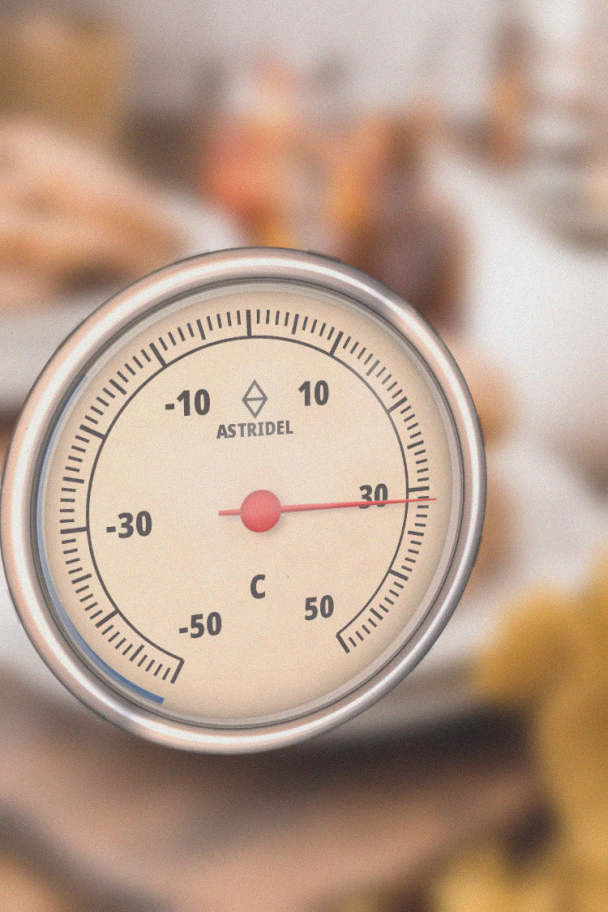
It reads 31,°C
